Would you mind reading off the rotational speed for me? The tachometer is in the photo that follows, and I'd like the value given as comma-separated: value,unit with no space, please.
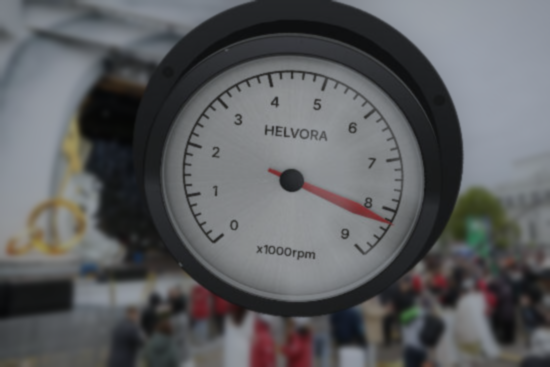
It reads 8200,rpm
